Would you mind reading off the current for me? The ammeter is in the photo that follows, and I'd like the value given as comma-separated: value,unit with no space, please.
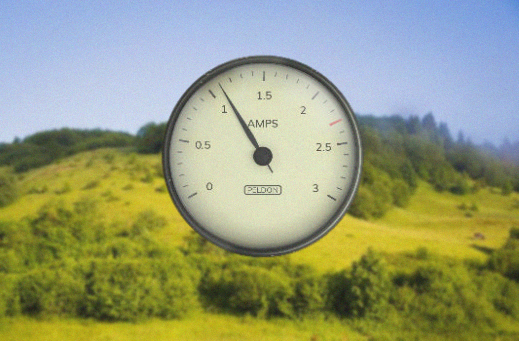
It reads 1.1,A
